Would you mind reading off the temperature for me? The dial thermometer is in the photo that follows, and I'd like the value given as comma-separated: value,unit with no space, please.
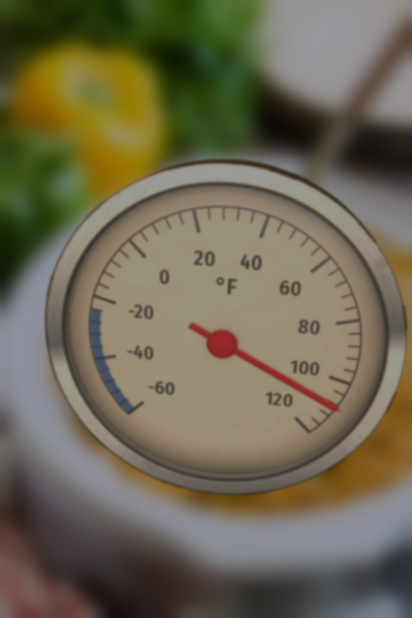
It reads 108,°F
